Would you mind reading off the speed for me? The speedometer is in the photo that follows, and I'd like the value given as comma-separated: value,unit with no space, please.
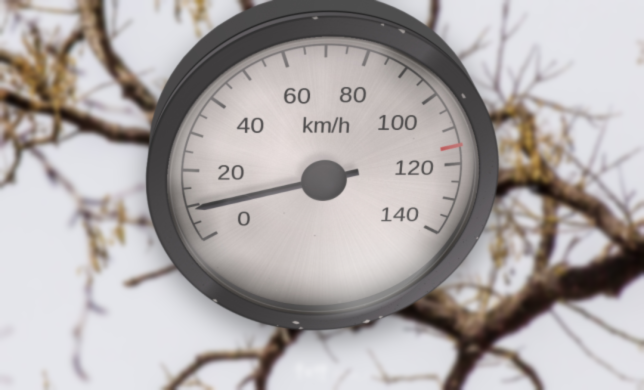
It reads 10,km/h
